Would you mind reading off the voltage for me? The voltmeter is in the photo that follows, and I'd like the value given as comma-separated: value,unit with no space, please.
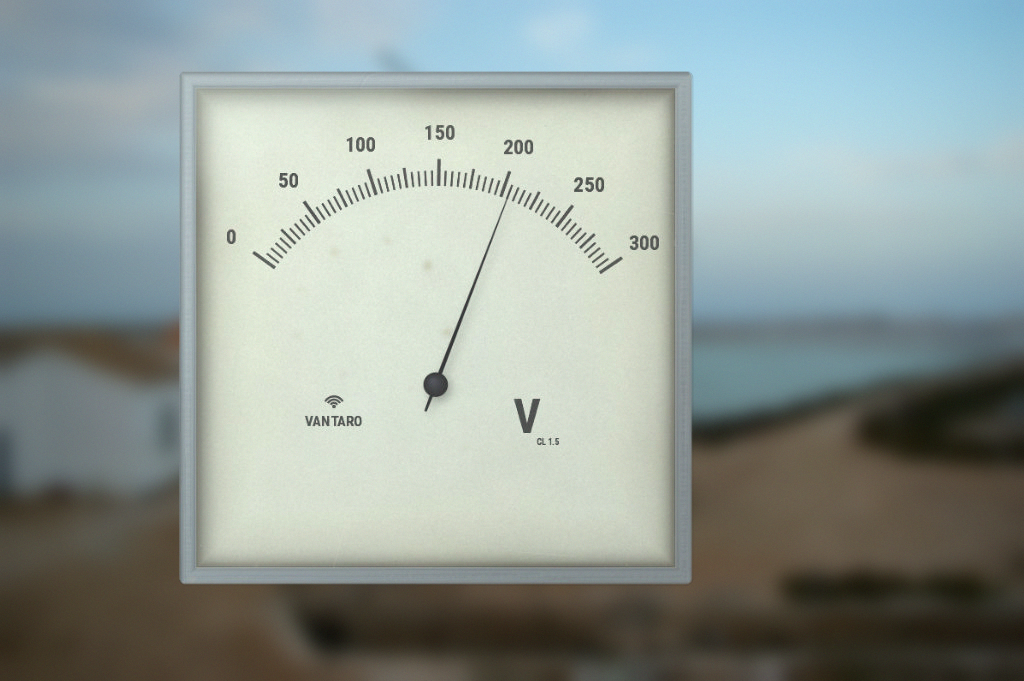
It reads 205,V
